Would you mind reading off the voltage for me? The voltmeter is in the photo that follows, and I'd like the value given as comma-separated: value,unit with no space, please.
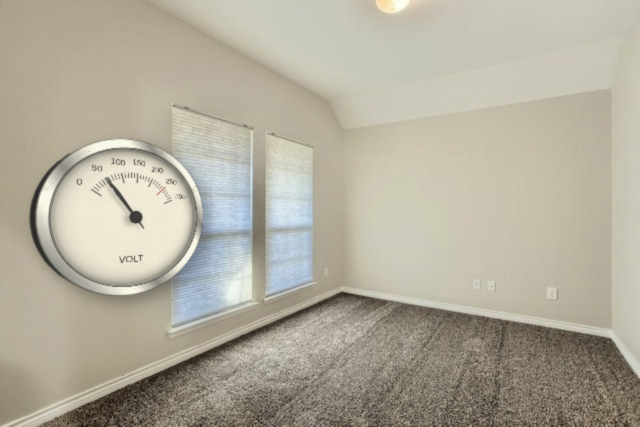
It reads 50,V
